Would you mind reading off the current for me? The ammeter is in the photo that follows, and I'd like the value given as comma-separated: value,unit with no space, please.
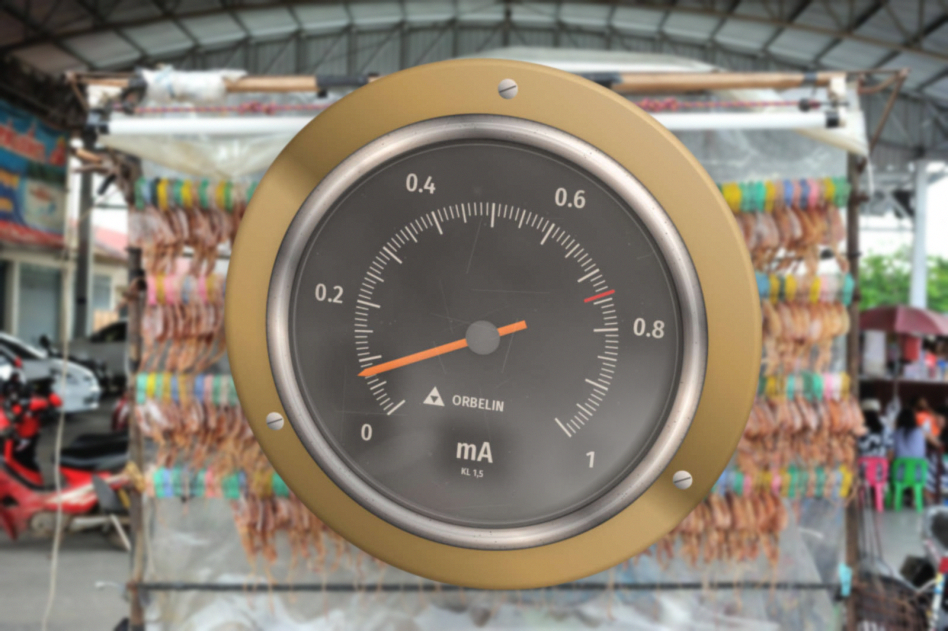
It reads 0.08,mA
